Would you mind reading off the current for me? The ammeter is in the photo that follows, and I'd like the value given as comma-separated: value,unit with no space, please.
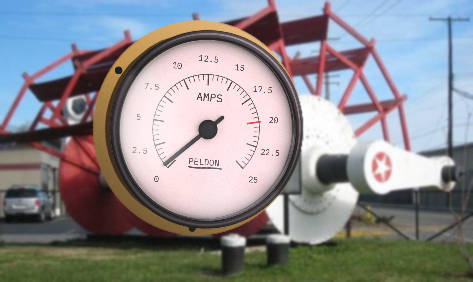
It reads 0.5,A
